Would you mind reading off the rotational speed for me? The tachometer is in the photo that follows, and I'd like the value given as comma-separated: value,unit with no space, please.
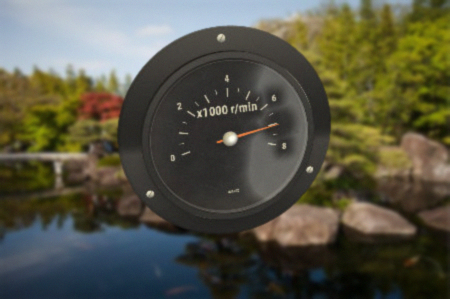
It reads 7000,rpm
